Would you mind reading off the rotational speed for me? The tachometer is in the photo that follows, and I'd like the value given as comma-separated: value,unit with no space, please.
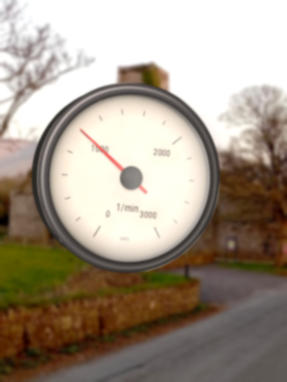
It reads 1000,rpm
